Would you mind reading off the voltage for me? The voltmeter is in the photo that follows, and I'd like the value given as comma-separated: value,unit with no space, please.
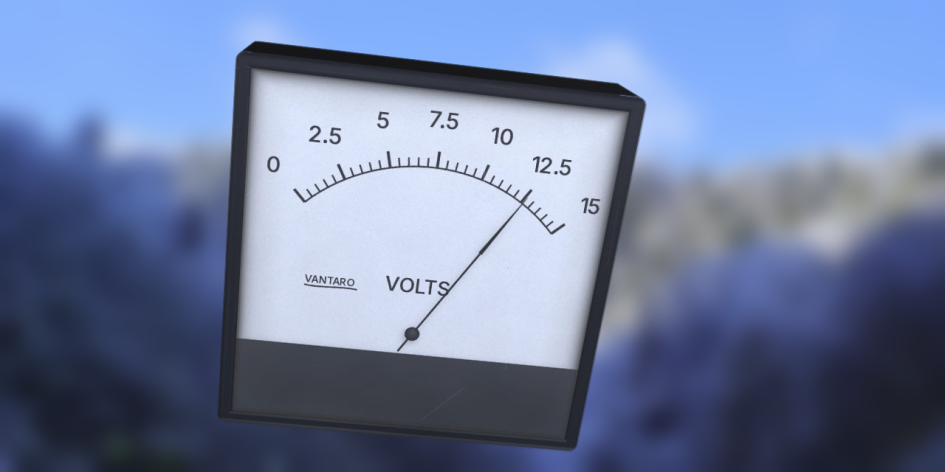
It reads 12.5,V
